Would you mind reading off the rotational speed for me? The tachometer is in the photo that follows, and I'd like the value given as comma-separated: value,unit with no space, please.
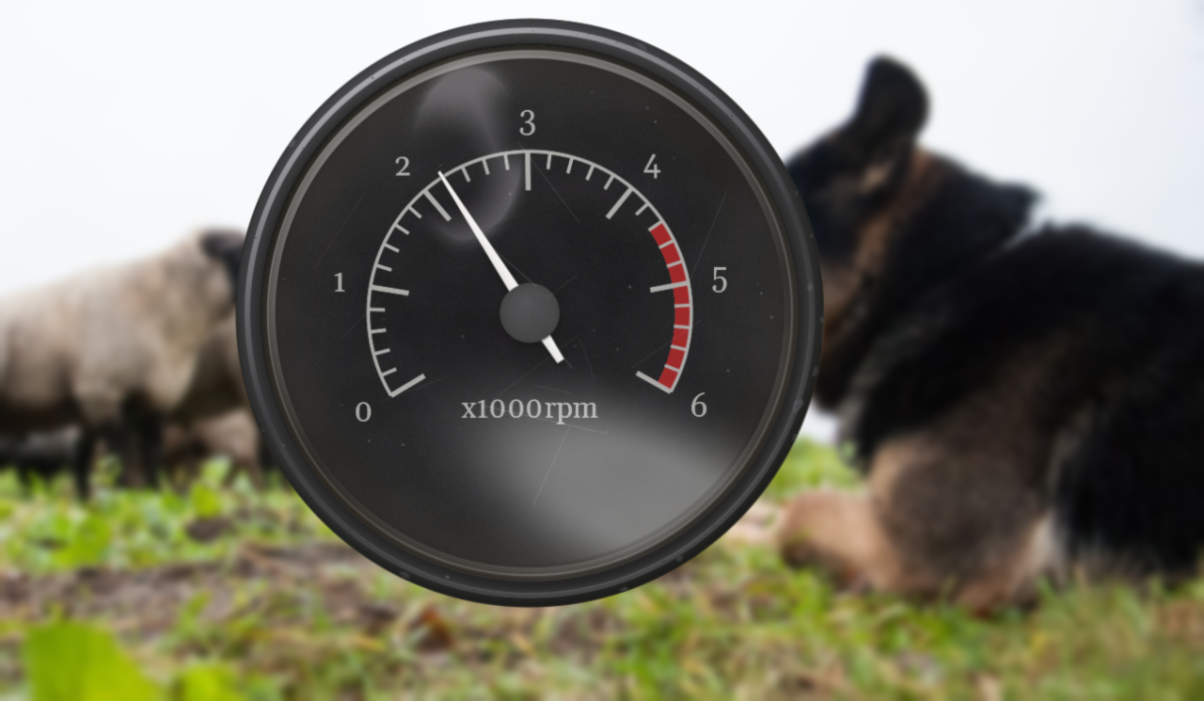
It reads 2200,rpm
